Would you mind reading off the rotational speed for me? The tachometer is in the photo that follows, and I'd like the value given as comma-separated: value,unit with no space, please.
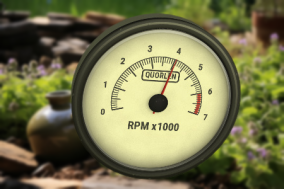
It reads 4000,rpm
